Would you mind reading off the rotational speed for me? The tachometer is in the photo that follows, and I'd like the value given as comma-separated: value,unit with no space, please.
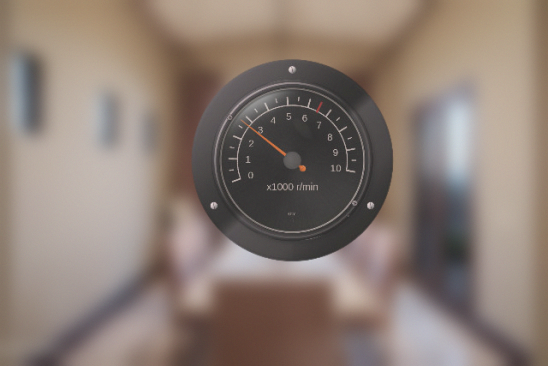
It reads 2750,rpm
